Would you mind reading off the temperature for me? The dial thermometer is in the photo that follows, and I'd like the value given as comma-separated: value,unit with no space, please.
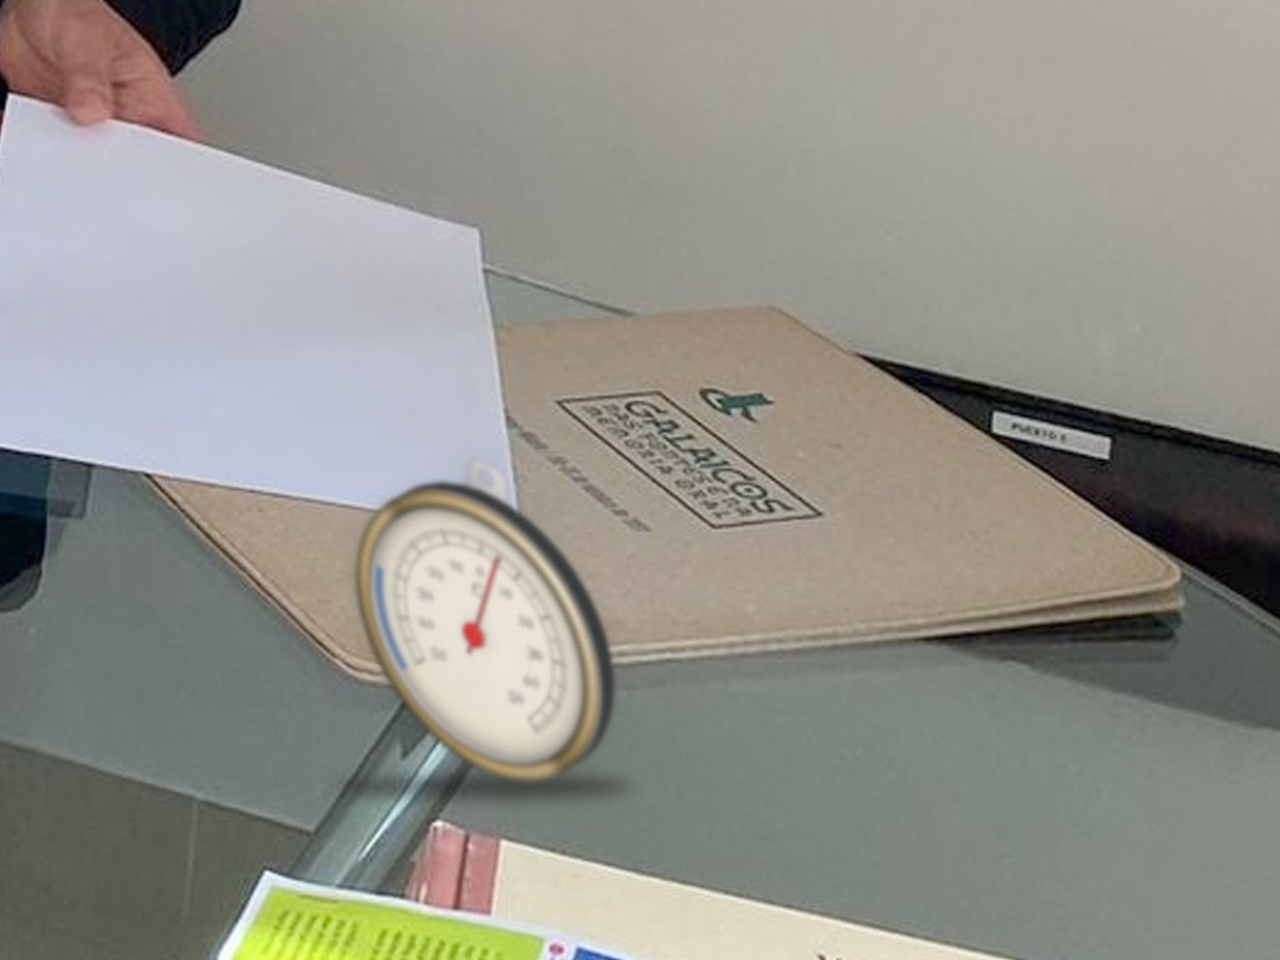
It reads 5,°C
